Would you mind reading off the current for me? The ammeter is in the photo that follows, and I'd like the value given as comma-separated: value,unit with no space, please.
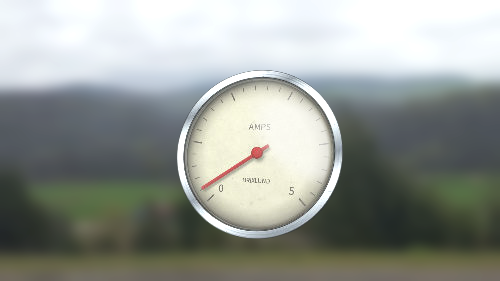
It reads 0.2,A
